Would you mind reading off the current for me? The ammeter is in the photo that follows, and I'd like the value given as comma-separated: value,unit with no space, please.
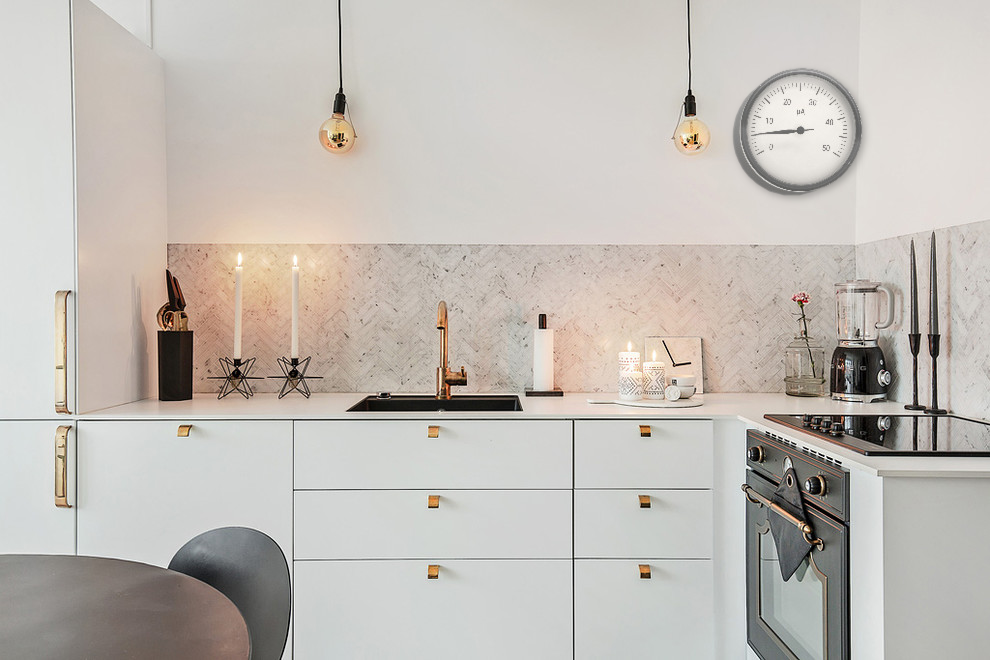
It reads 5,µA
